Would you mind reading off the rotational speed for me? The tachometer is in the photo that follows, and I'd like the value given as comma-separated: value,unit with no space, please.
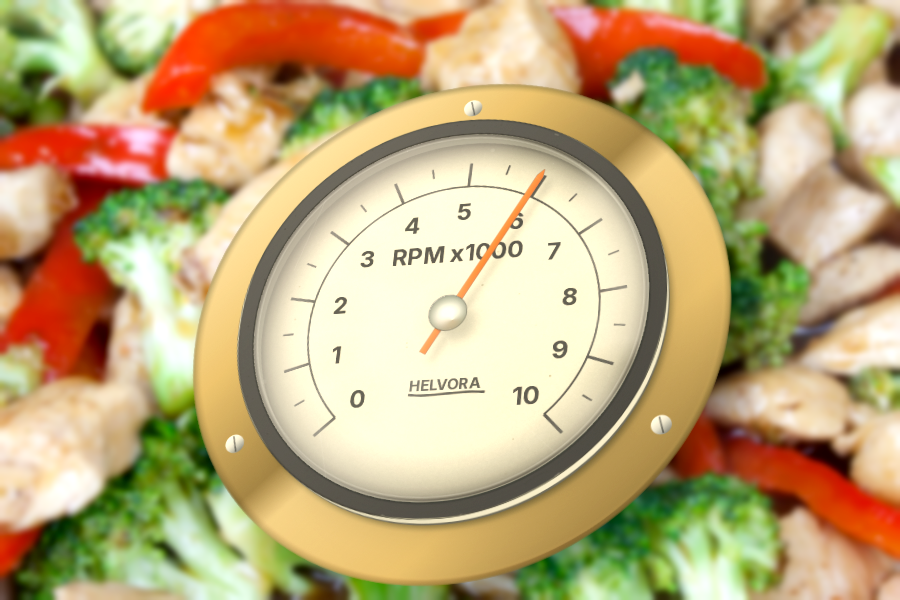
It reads 6000,rpm
